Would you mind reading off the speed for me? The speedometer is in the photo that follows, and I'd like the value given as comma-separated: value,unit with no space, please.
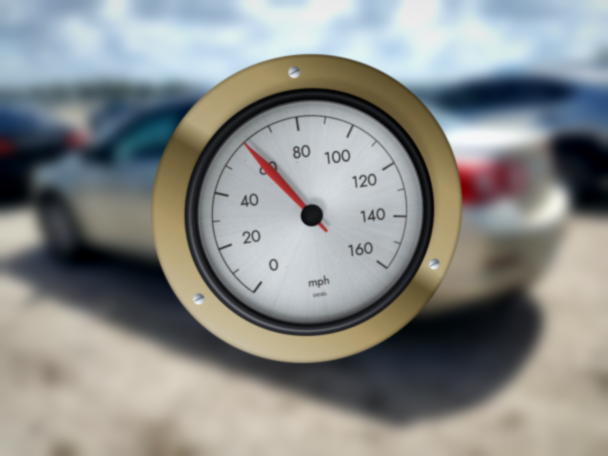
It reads 60,mph
